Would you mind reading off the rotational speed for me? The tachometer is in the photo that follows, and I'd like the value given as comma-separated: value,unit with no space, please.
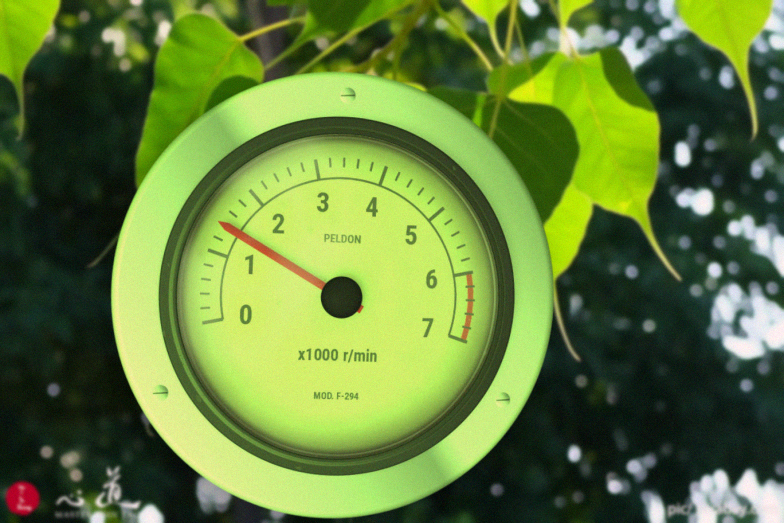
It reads 1400,rpm
